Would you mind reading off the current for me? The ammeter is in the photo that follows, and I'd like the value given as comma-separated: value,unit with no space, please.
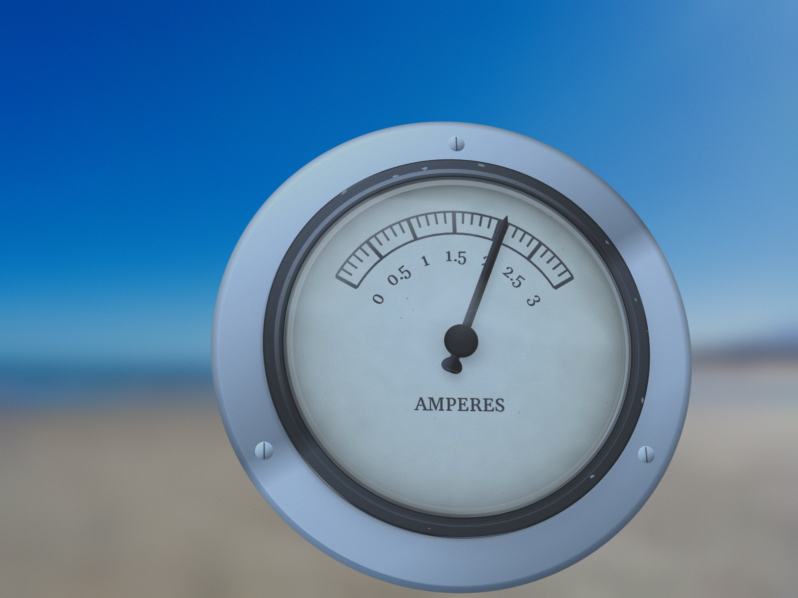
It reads 2.05,A
